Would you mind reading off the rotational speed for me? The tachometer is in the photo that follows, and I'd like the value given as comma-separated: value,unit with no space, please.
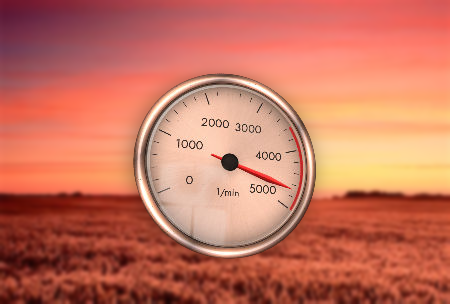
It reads 4700,rpm
